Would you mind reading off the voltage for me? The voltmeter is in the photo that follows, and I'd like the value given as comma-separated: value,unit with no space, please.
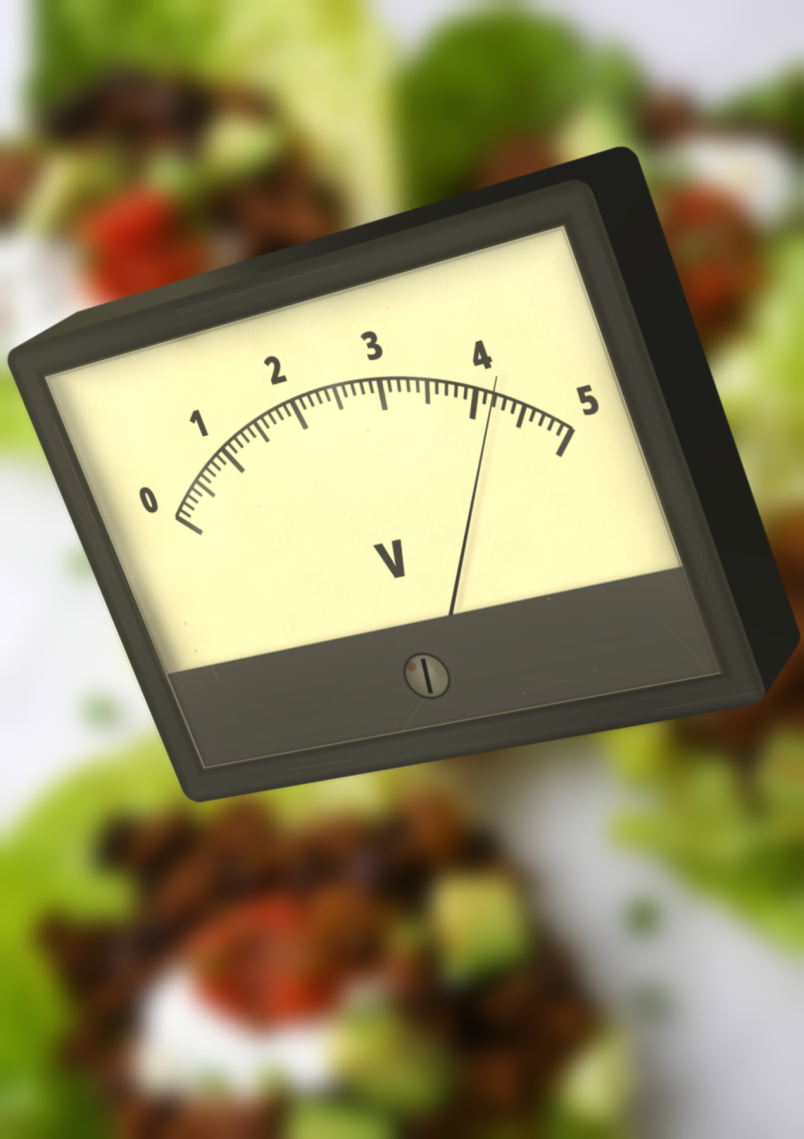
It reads 4.2,V
